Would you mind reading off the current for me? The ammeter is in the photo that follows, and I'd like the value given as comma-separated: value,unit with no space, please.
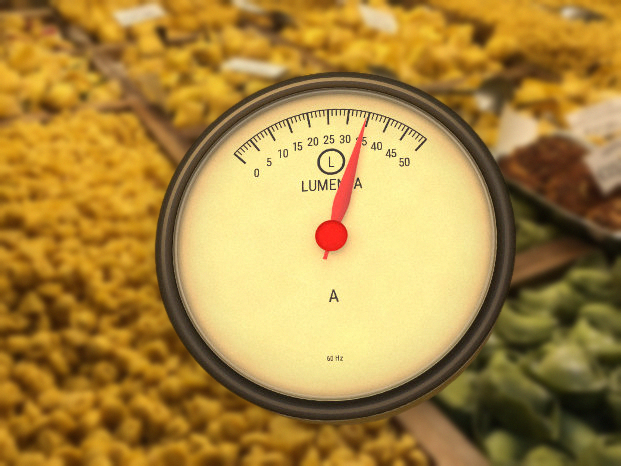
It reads 35,A
